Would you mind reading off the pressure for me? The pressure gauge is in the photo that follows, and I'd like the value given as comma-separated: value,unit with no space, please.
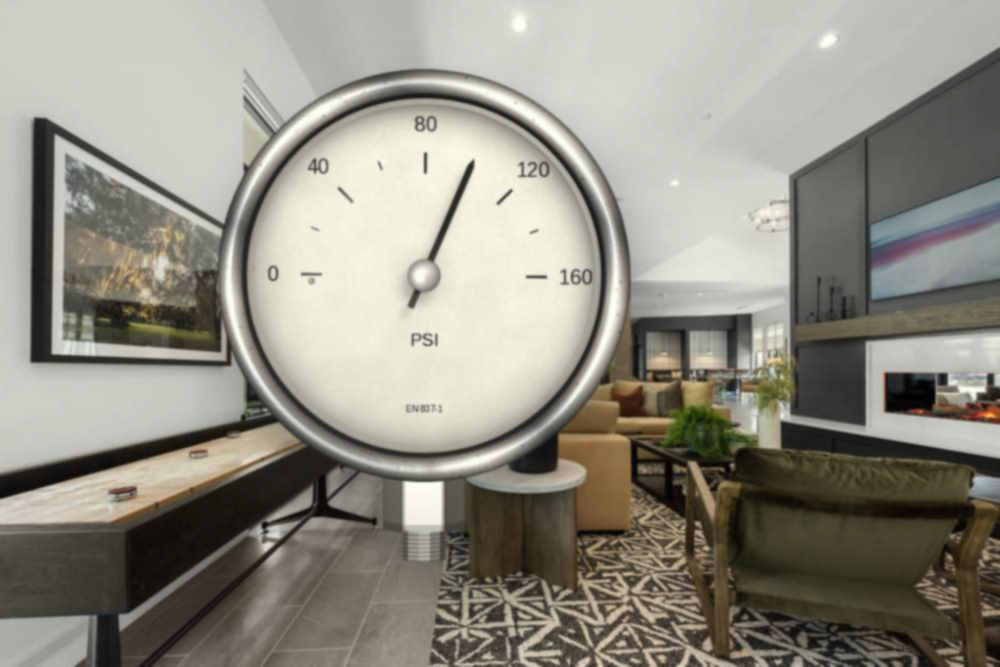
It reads 100,psi
